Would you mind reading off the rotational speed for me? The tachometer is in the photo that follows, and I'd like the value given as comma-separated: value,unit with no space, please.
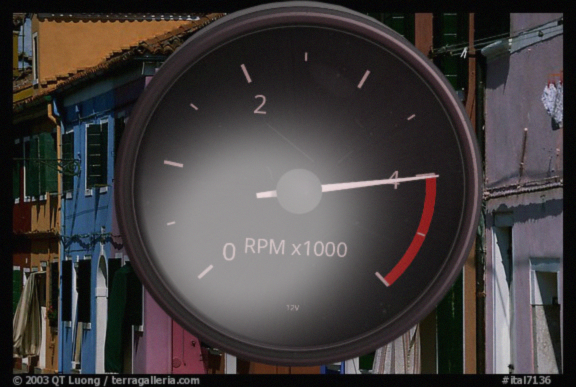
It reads 4000,rpm
